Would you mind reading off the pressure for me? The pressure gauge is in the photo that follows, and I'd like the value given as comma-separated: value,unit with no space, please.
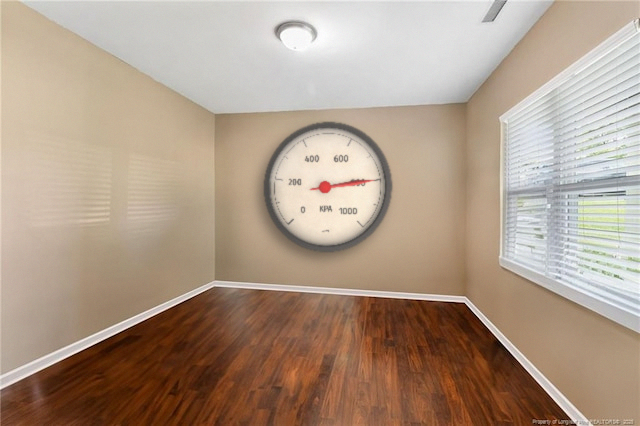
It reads 800,kPa
